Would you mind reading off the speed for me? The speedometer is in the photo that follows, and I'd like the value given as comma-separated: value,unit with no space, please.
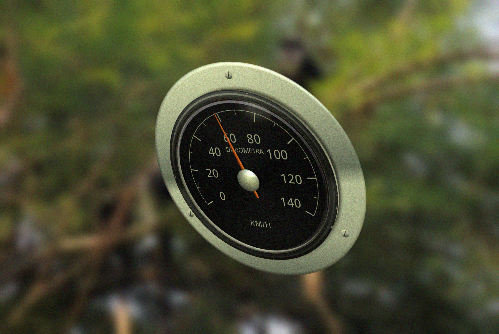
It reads 60,km/h
